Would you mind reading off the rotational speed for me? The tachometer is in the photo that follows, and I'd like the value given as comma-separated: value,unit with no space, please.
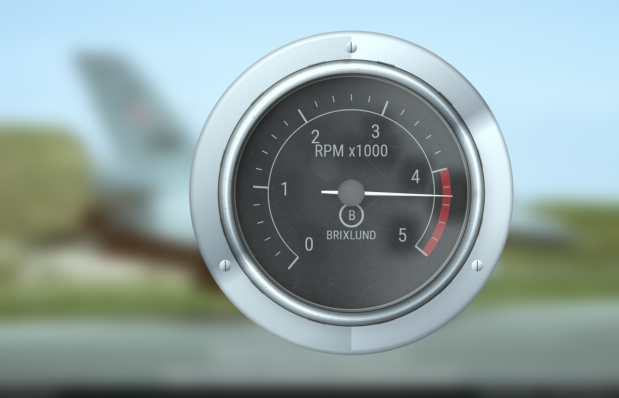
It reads 4300,rpm
